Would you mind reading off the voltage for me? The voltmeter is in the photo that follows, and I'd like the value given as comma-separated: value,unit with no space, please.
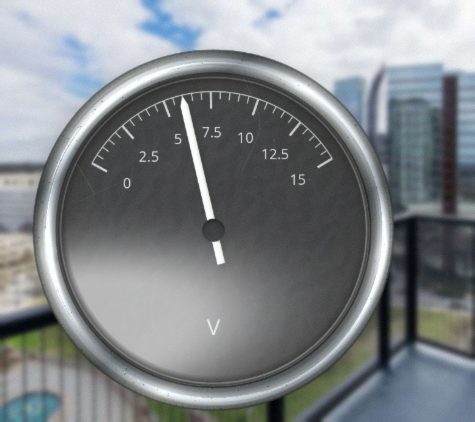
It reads 6,V
